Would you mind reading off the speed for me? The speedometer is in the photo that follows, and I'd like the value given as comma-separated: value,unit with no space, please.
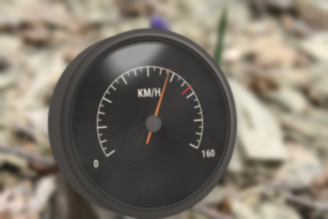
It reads 95,km/h
